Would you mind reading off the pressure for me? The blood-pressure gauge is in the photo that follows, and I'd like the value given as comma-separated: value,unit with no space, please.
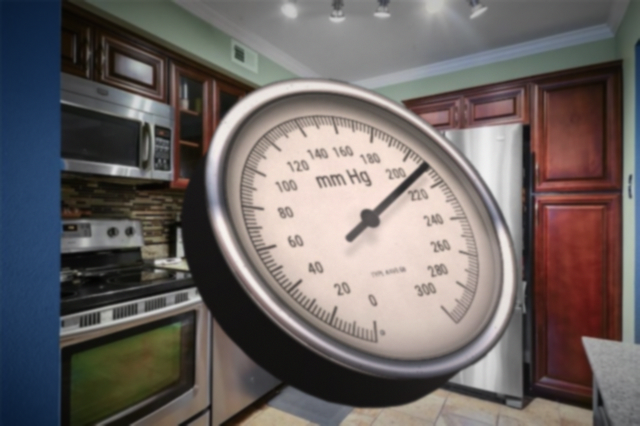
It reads 210,mmHg
